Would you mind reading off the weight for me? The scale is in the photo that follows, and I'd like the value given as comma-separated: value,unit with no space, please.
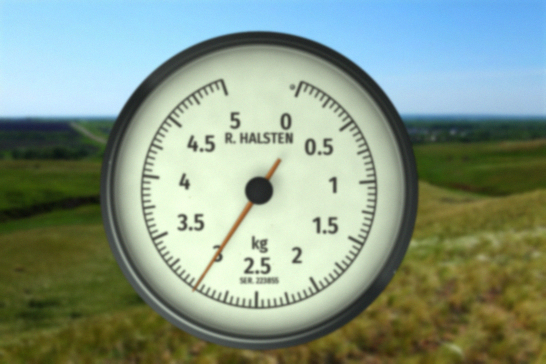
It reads 3,kg
